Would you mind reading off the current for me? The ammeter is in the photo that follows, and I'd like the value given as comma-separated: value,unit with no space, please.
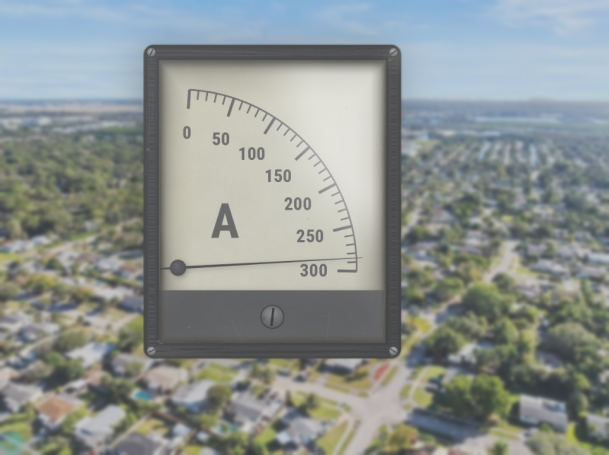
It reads 285,A
